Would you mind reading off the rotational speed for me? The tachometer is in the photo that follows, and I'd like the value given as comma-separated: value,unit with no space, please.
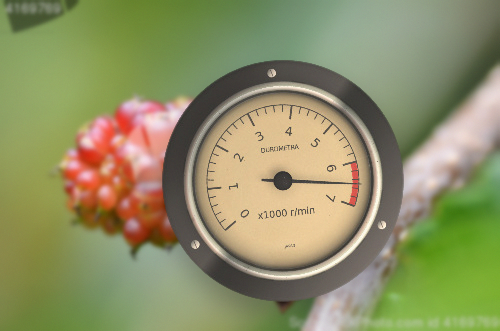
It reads 6500,rpm
